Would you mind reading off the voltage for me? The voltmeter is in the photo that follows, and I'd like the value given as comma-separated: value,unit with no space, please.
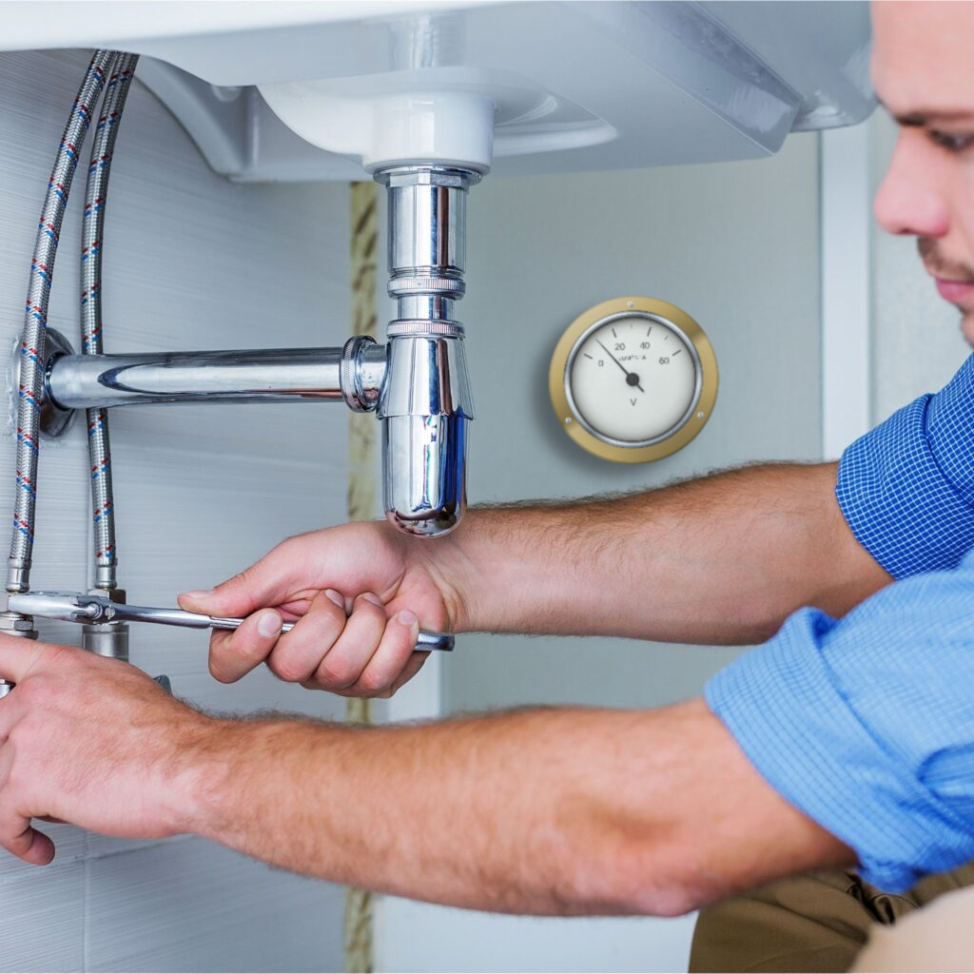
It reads 10,V
